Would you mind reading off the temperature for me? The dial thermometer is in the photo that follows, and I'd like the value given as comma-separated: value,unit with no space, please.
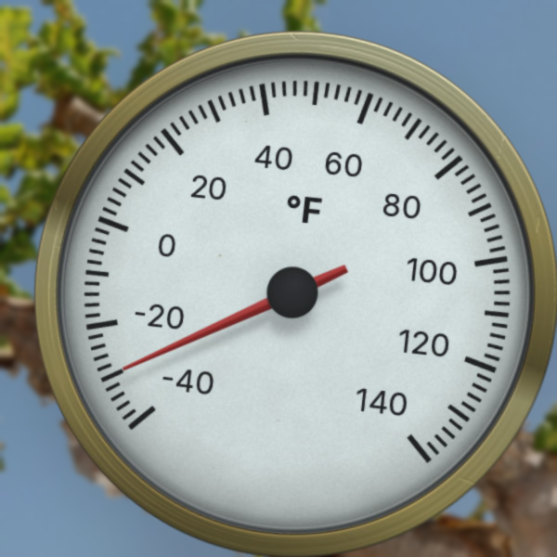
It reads -30,°F
